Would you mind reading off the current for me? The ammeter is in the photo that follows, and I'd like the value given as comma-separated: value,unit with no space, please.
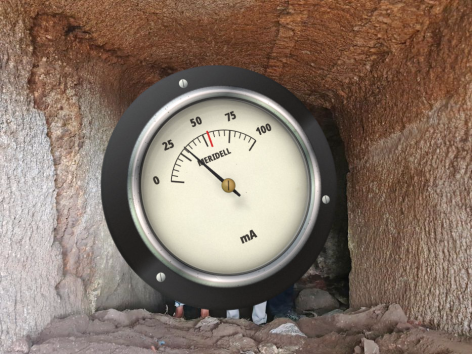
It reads 30,mA
